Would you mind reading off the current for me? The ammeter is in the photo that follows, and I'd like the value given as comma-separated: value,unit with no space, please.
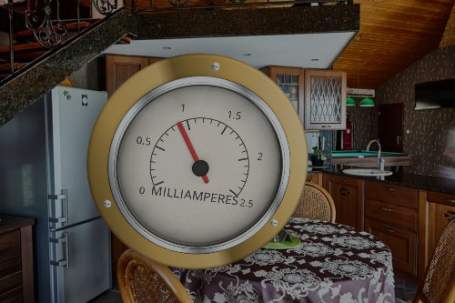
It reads 0.9,mA
